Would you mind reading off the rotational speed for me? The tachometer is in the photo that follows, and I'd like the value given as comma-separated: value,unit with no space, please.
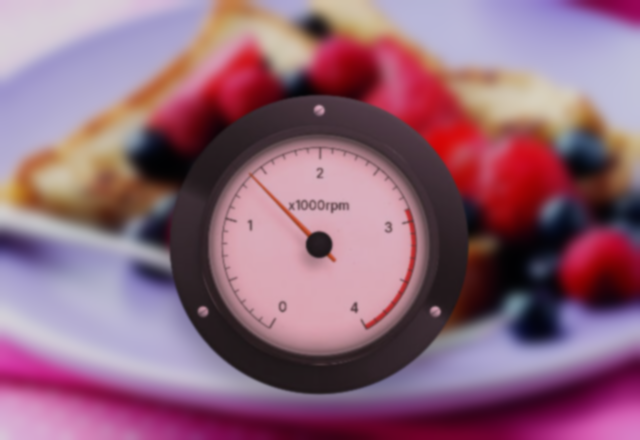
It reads 1400,rpm
